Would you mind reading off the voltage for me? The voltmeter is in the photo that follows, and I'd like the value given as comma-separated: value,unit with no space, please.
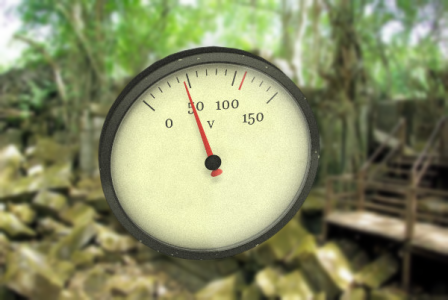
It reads 45,V
